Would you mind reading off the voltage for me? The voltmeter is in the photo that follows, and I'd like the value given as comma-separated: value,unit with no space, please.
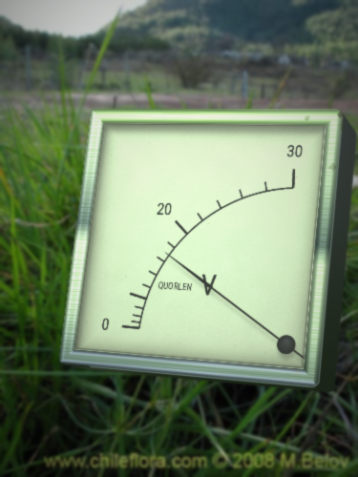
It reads 17,V
